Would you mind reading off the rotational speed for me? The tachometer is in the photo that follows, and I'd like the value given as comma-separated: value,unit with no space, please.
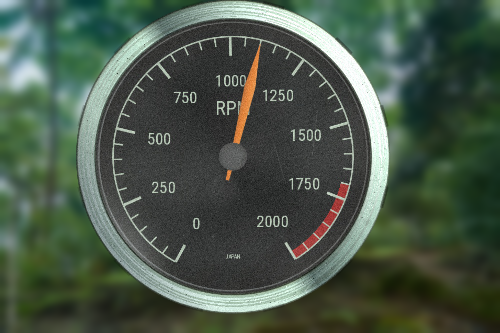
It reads 1100,rpm
